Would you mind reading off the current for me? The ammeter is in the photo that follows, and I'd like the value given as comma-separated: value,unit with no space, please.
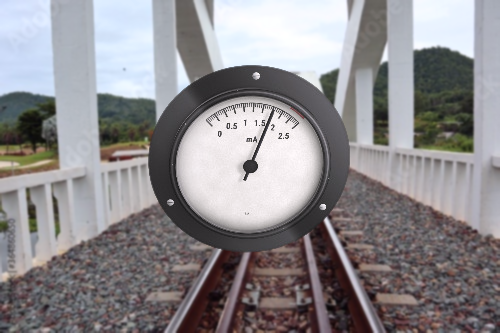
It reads 1.75,mA
